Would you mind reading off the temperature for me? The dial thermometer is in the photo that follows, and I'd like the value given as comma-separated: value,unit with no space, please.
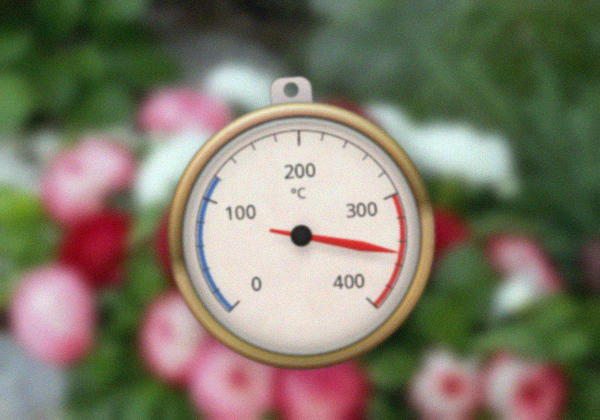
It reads 350,°C
